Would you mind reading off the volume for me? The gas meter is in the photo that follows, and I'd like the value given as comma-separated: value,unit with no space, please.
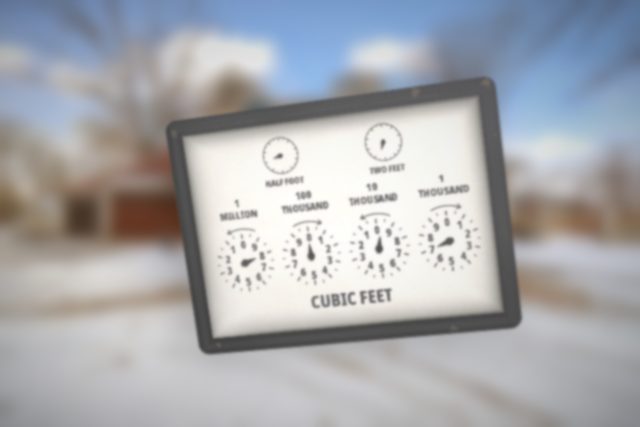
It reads 799700,ft³
